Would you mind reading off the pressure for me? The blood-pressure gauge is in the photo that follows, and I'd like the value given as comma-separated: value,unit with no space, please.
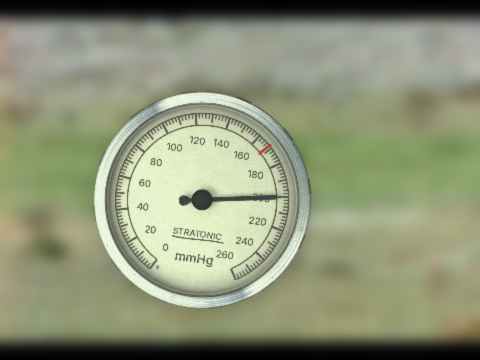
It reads 200,mmHg
